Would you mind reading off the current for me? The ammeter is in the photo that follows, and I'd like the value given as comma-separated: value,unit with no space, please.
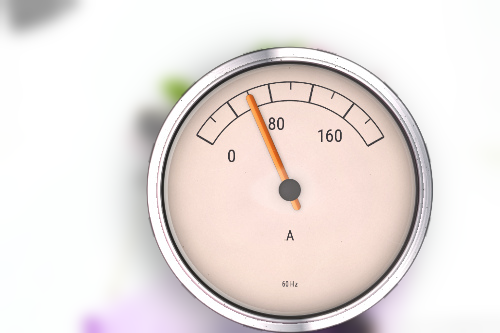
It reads 60,A
